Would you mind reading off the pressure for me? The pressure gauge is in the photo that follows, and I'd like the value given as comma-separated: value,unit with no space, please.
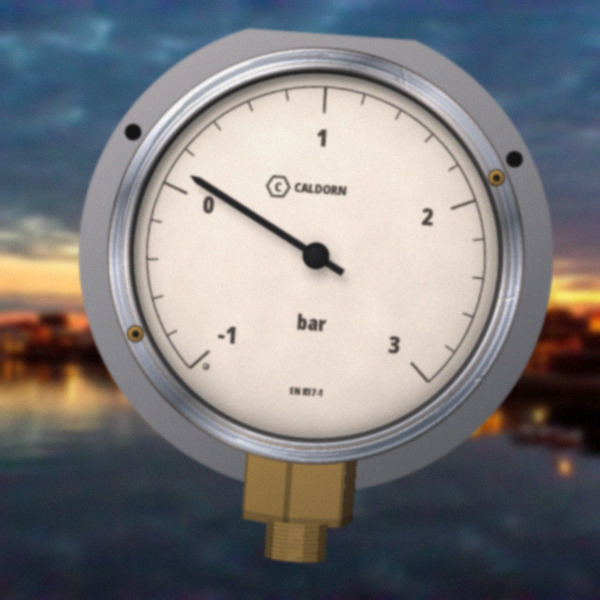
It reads 0.1,bar
